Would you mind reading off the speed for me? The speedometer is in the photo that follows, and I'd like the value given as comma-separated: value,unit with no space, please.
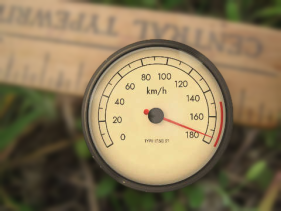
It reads 175,km/h
